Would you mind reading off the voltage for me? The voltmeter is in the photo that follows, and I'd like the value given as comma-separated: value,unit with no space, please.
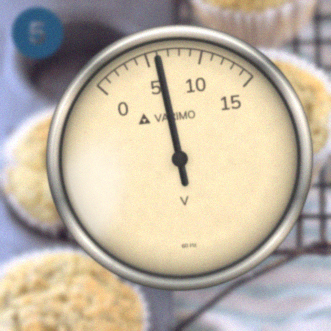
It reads 6,V
